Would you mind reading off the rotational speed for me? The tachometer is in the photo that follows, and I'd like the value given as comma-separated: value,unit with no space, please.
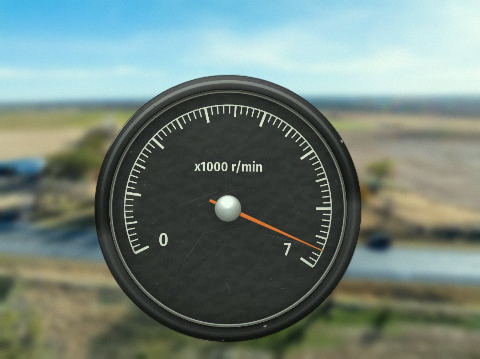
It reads 6700,rpm
